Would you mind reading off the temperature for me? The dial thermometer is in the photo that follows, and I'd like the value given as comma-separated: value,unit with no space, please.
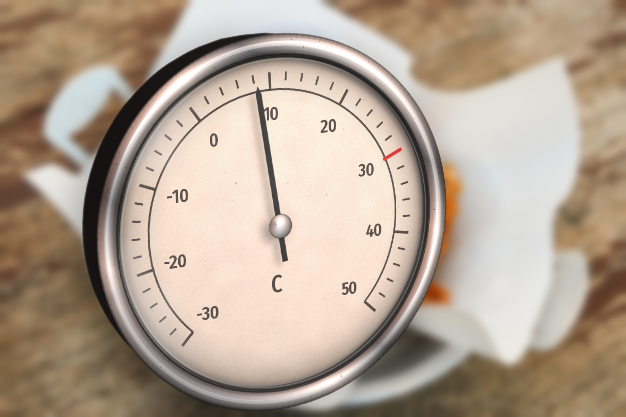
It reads 8,°C
